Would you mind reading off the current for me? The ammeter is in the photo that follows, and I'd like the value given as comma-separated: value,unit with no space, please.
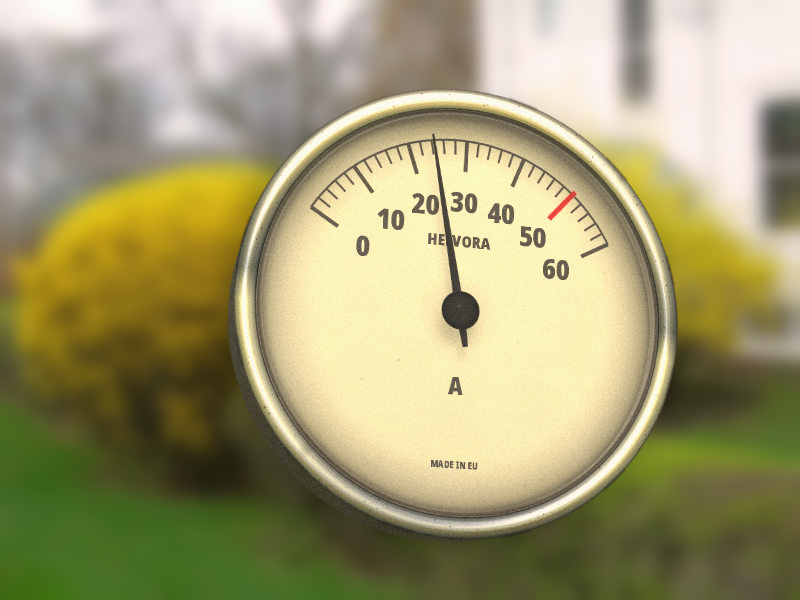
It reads 24,A
